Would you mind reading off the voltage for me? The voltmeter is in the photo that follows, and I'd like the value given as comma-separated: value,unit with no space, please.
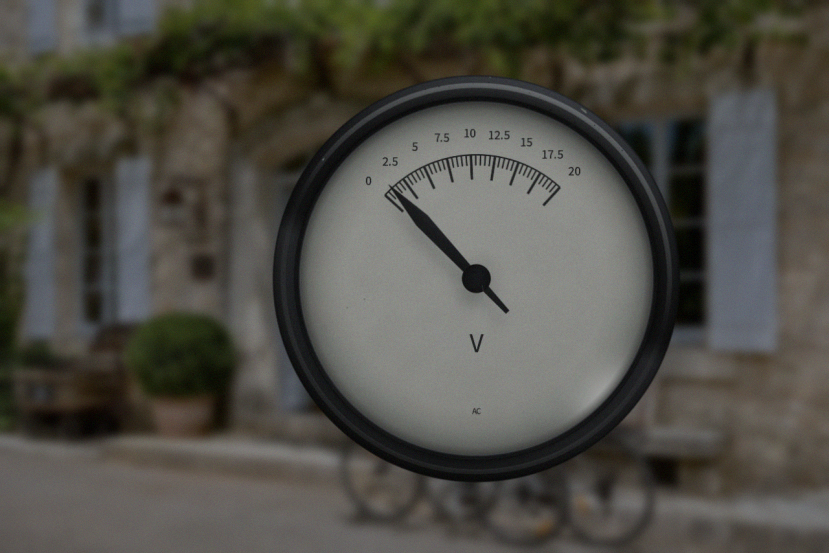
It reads 1,V
